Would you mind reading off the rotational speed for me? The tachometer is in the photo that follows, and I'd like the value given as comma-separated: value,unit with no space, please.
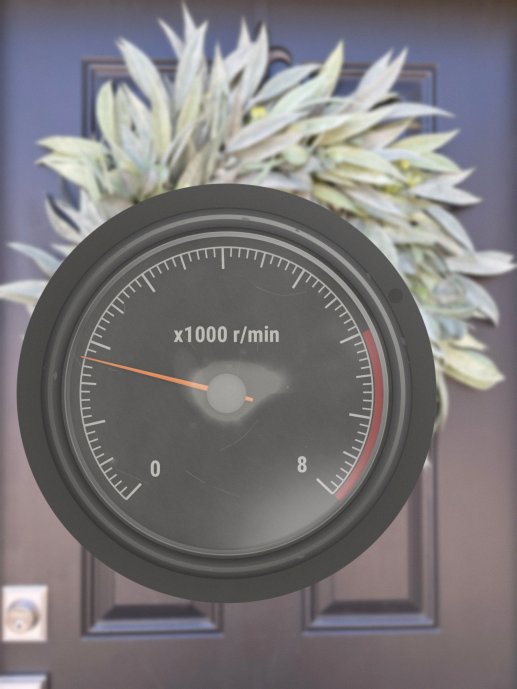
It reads 1800,rpm
